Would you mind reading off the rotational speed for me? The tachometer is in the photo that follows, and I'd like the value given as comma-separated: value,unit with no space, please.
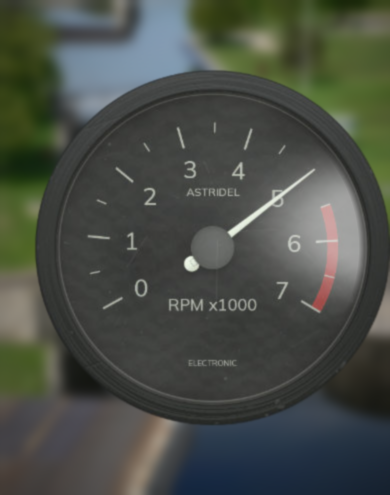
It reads 5000,rpm
